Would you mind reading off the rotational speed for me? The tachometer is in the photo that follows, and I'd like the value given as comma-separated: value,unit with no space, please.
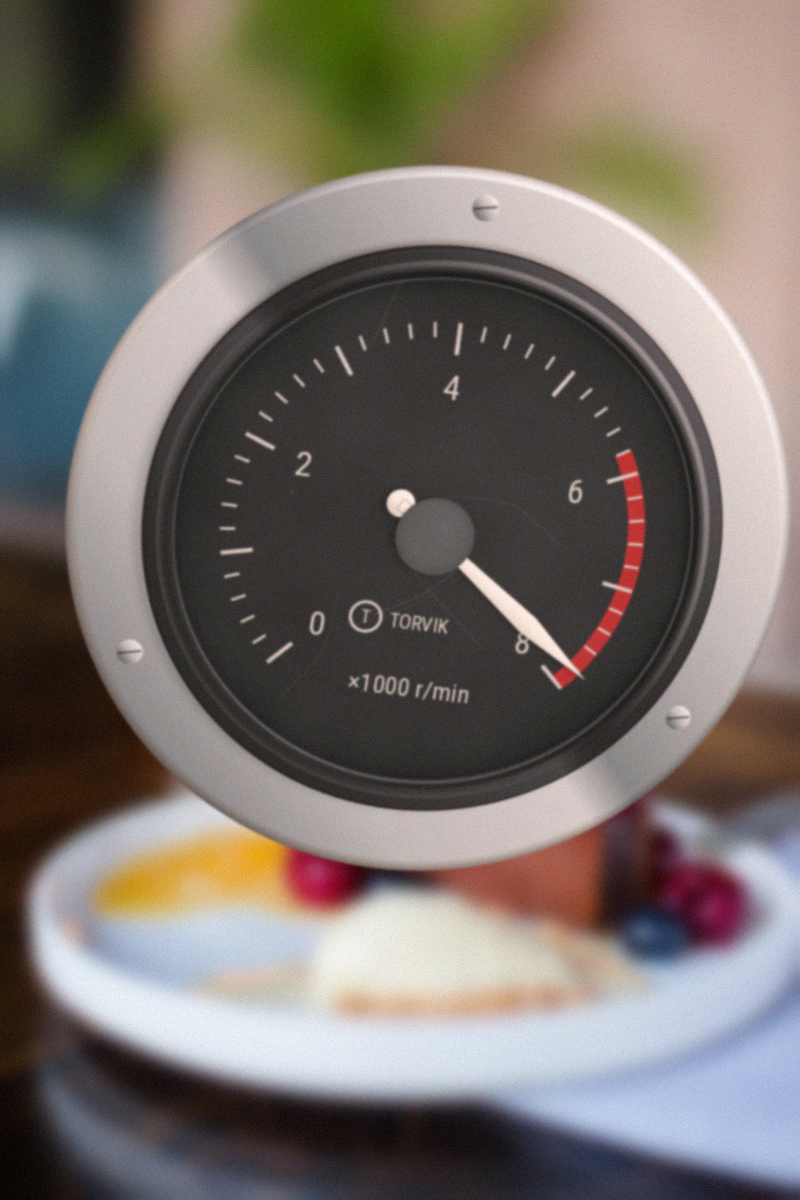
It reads 7800,rpm
